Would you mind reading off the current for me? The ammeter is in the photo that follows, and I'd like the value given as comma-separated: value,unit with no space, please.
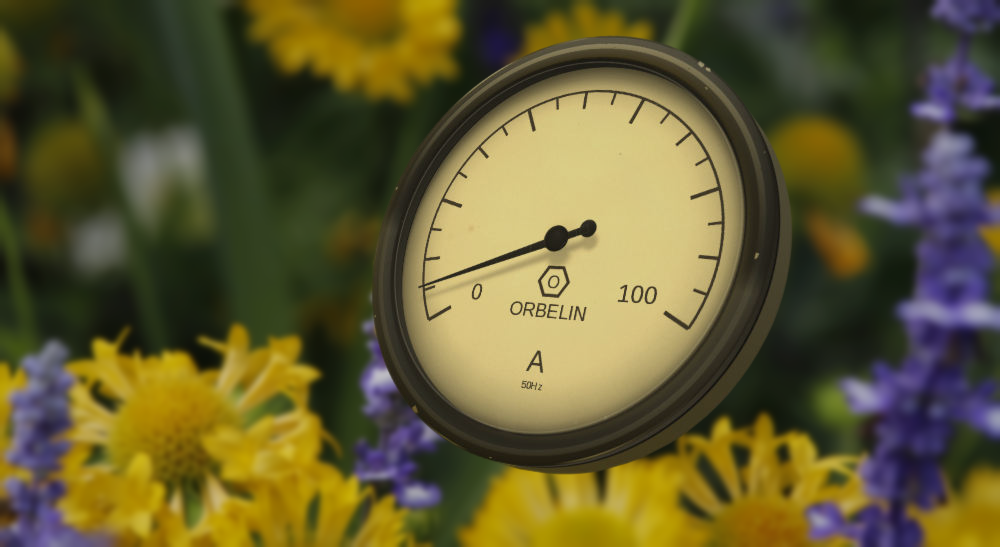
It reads 5,A
